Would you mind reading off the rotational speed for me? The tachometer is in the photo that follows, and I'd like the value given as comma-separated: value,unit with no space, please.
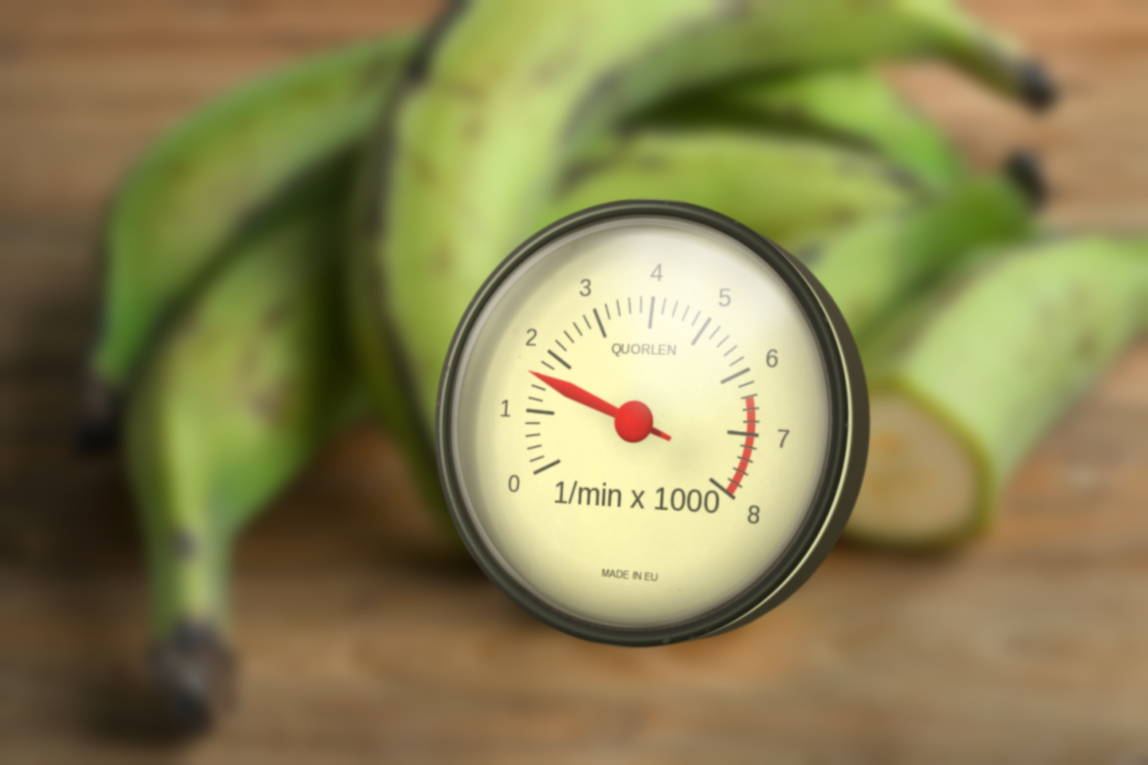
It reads 1600,rpm
